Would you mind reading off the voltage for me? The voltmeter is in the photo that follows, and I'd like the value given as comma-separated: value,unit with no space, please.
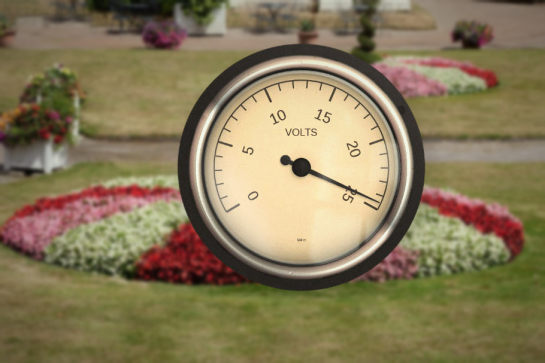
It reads 24.5,V
